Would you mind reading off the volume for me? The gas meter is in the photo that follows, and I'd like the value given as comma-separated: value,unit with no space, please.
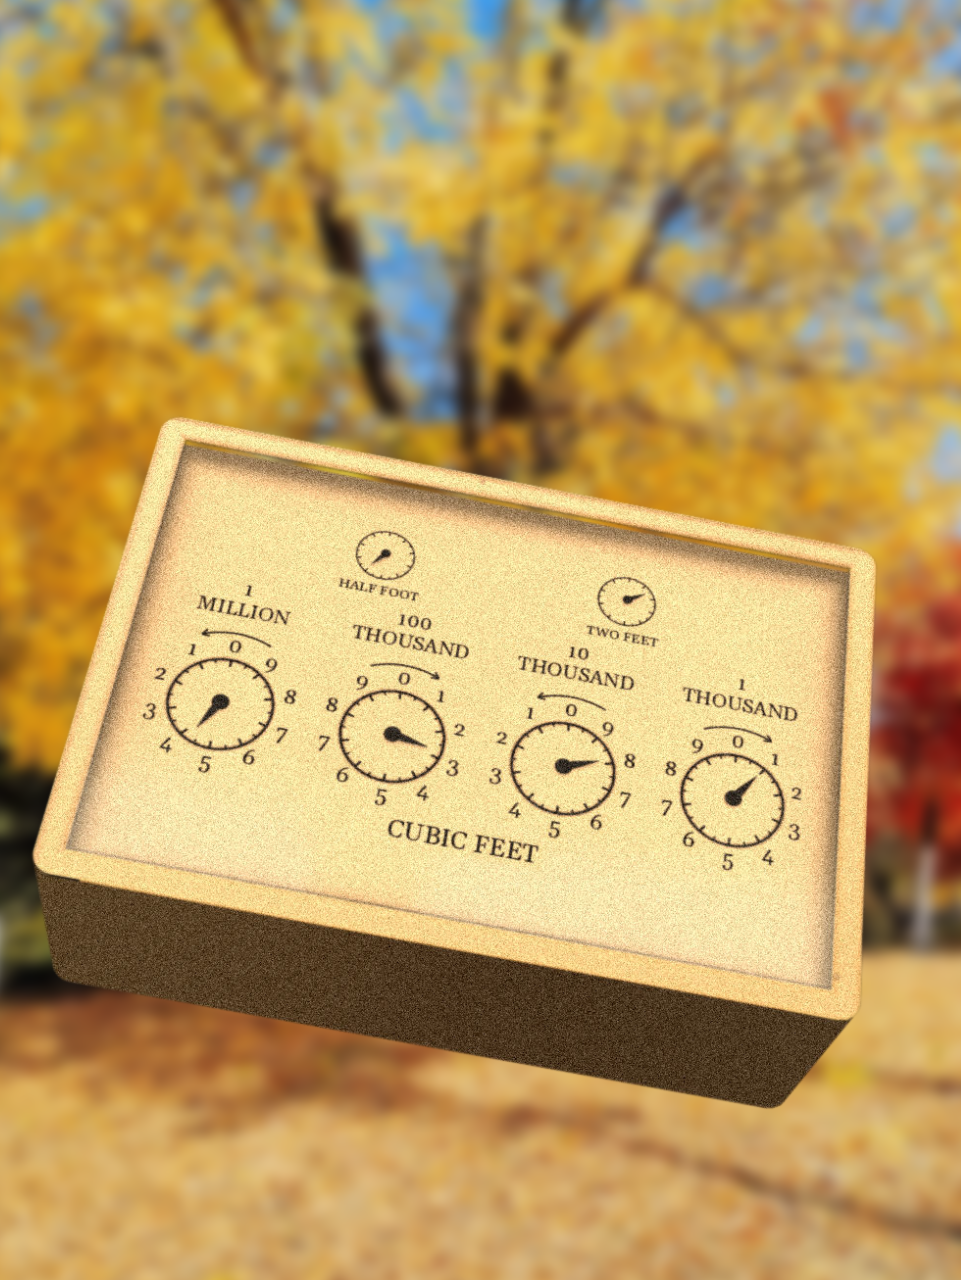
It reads 428100,ft³
